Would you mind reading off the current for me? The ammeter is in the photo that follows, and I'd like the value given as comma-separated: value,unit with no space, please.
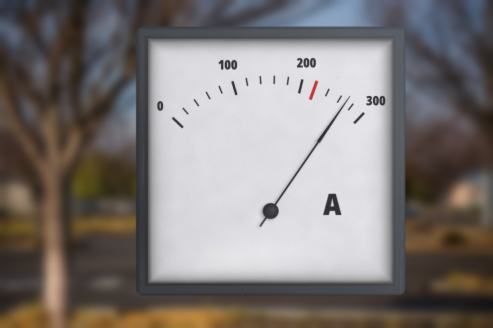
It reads 270,A
